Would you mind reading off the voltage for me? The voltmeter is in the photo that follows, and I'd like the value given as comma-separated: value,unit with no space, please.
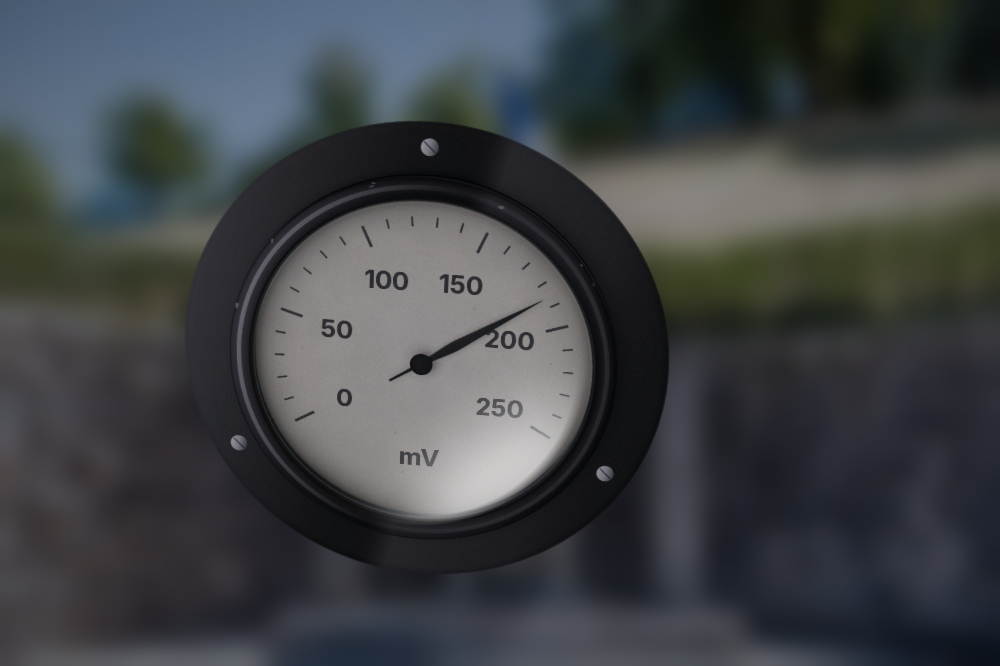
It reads 185,mV
